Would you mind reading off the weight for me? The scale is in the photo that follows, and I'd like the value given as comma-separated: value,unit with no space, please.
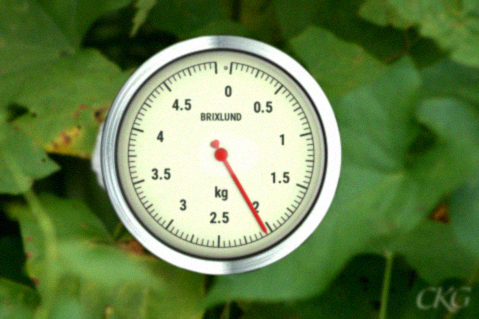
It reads 2.05,kg
